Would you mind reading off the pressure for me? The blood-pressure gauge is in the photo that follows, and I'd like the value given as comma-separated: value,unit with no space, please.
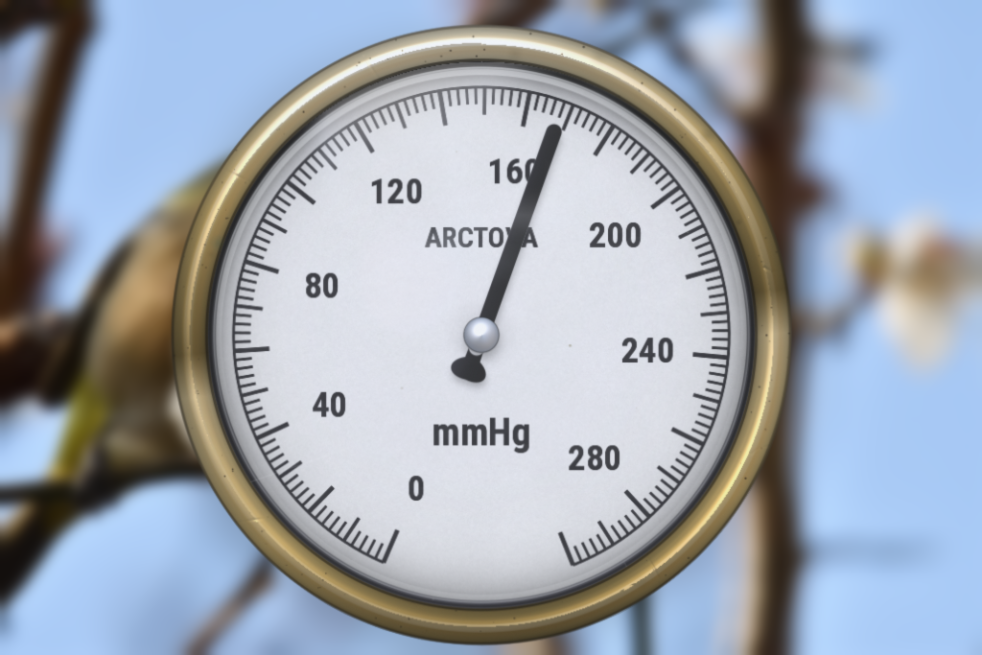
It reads 168,mmHg
